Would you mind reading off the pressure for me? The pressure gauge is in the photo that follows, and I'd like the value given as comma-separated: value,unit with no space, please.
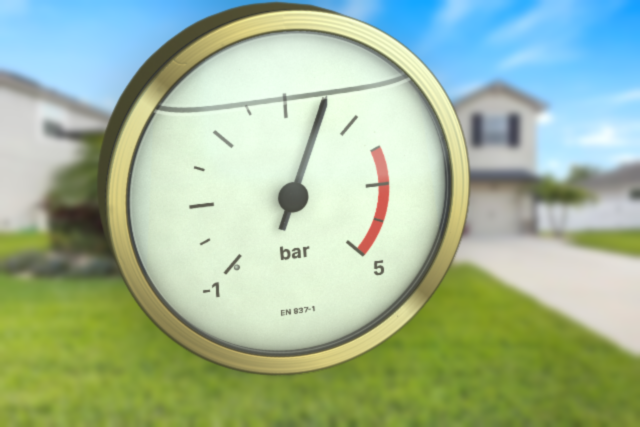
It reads 2.5,bar
